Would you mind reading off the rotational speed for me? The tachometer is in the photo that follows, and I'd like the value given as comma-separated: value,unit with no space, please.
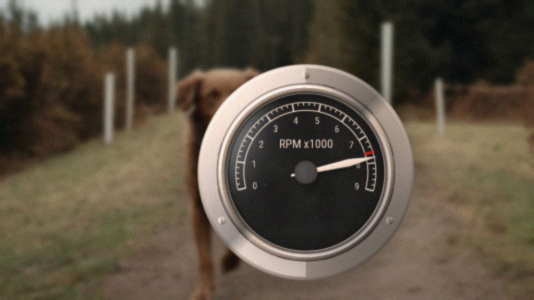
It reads 7800,rpm
